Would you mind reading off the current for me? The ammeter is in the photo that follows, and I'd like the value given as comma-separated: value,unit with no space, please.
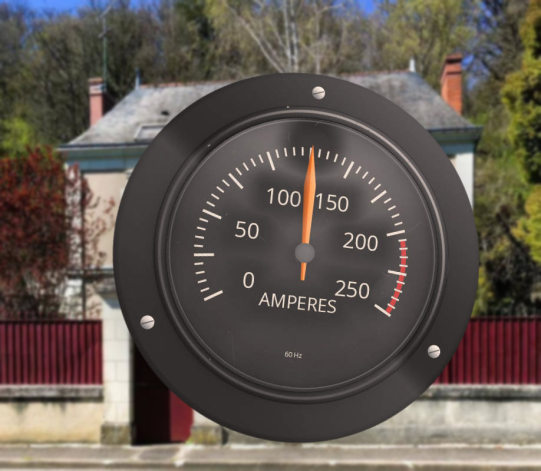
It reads 125,A
